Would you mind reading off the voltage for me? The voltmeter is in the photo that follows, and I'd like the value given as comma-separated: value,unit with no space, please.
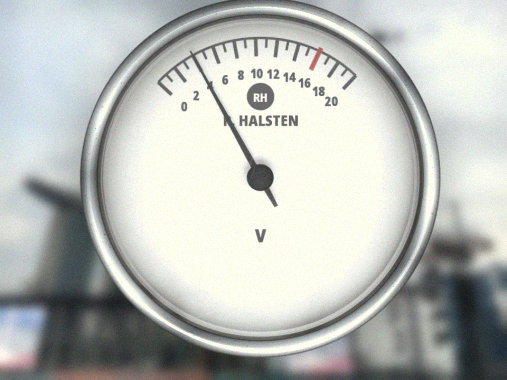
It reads 4,V
